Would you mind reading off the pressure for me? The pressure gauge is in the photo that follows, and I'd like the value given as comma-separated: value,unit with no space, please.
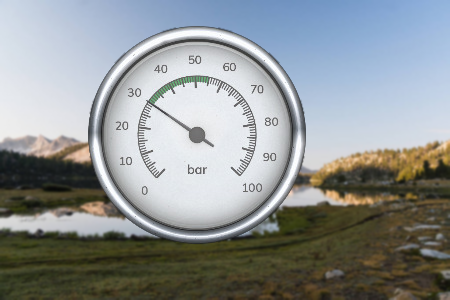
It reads 30,bar
